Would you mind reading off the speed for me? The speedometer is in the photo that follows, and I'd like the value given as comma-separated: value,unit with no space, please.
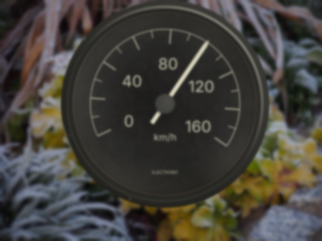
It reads 100,km/h
